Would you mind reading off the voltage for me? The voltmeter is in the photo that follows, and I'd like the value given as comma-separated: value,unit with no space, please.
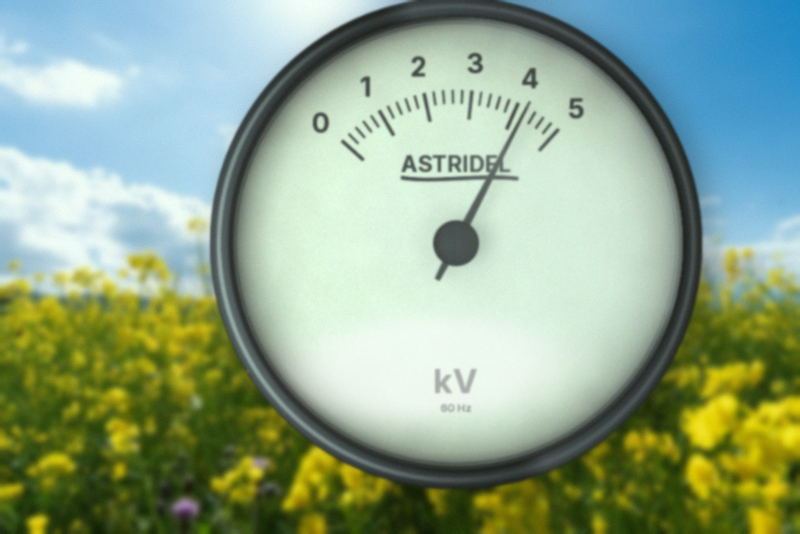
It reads 4.2,kV
